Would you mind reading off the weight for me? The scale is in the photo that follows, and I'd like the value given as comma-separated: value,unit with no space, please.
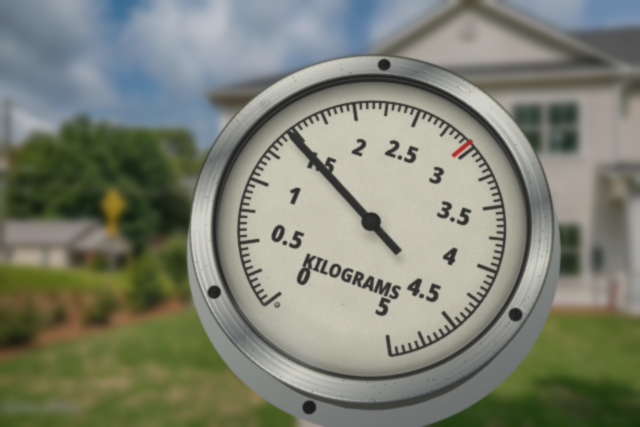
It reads 1.45,kg
